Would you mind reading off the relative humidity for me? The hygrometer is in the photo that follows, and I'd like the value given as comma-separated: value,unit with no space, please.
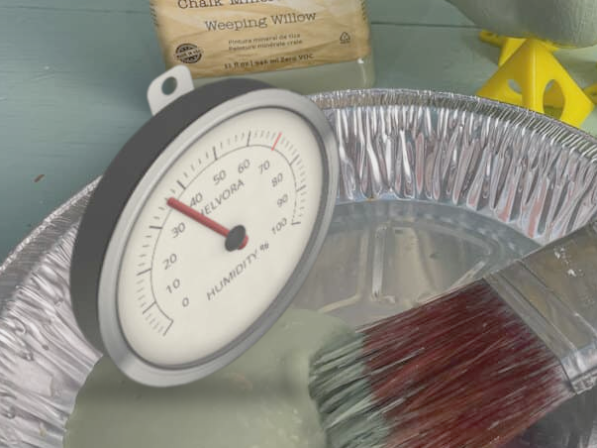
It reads 36,%
